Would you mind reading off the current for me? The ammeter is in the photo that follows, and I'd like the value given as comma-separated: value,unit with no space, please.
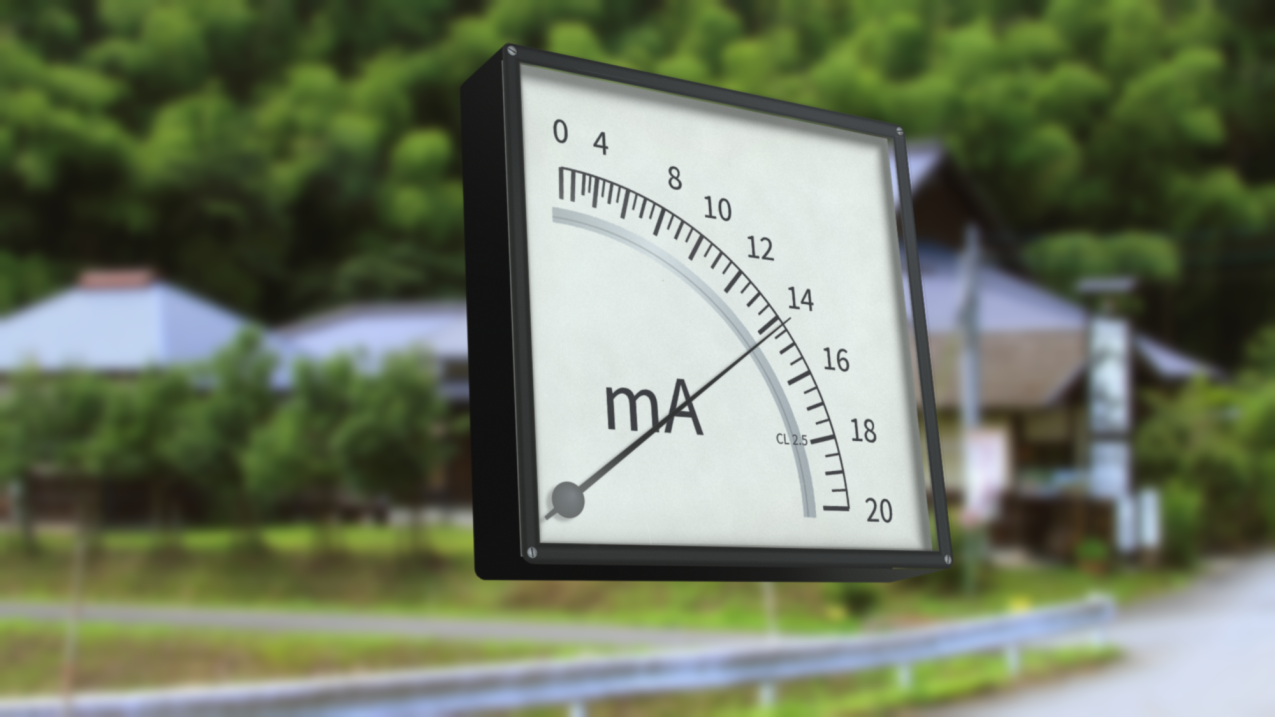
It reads 14.25,mA
